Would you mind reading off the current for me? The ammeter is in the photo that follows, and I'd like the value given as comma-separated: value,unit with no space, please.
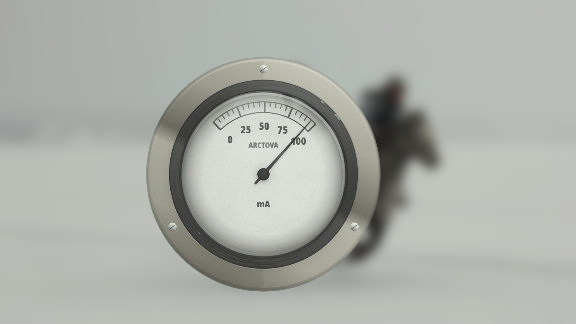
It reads 95,mA
